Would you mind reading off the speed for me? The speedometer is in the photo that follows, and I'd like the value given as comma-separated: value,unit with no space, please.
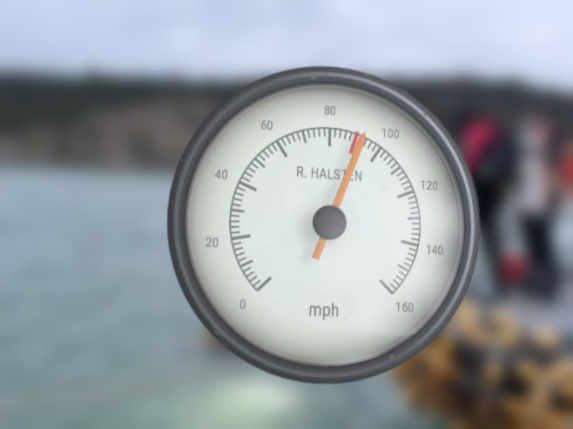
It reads 92,mph
